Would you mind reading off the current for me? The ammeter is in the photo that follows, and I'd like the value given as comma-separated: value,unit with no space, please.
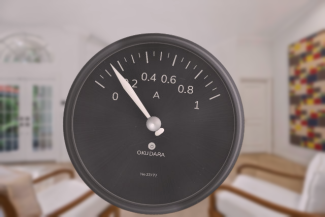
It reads 0.15,A
